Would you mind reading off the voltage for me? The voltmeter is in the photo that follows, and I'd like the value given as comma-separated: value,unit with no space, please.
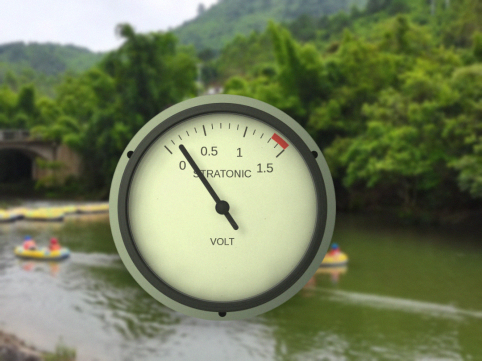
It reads 0.15,V
